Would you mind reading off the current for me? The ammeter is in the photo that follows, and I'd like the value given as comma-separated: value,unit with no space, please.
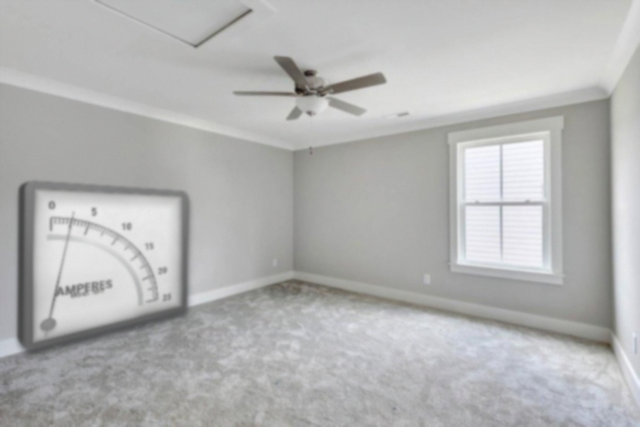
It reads 2.5,A
